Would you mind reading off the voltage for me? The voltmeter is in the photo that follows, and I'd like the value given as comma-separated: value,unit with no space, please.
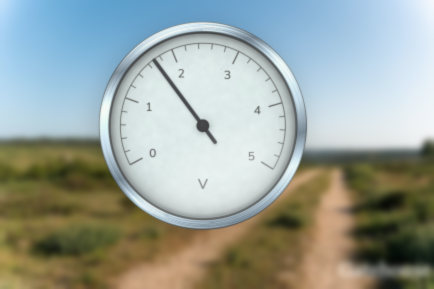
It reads 1.7,V
